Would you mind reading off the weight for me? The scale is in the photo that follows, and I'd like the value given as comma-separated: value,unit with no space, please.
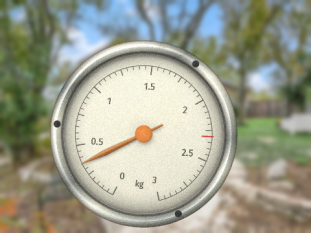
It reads 0.35,kg
